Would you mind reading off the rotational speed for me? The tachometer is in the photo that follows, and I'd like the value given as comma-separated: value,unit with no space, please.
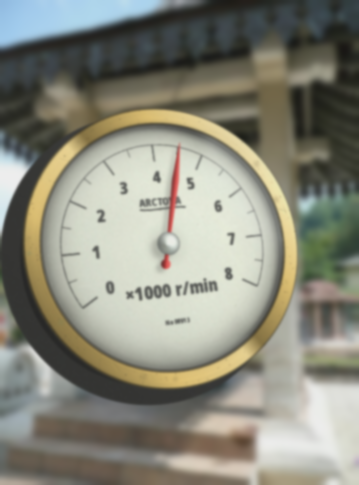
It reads 4500,rpm
